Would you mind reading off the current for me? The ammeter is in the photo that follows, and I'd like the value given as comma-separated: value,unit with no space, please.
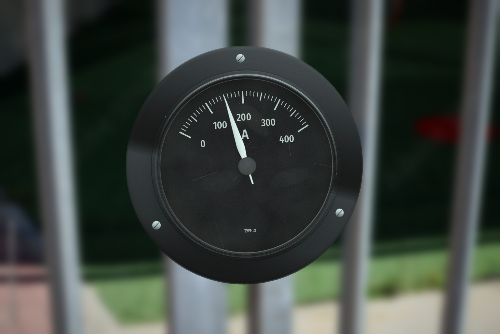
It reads 150,A
